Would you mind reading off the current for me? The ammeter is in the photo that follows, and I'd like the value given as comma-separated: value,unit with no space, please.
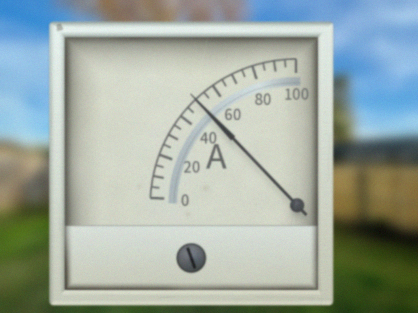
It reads 50,A
